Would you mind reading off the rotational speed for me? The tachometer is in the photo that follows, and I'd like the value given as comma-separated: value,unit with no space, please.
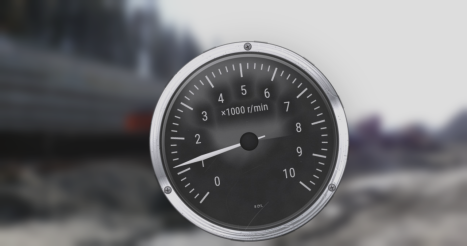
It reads 1200,rpm
